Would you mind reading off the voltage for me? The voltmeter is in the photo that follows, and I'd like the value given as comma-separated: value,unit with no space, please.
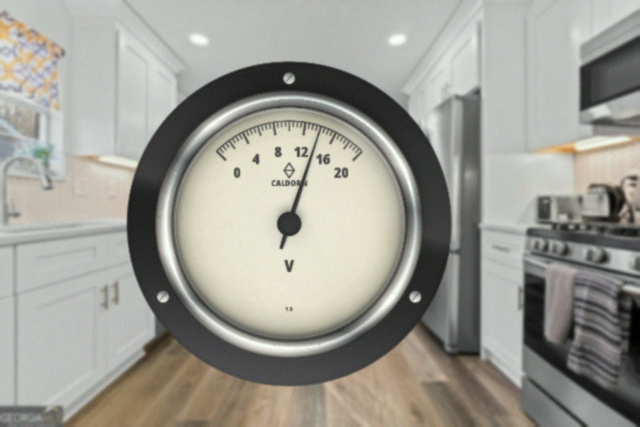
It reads 14,V
